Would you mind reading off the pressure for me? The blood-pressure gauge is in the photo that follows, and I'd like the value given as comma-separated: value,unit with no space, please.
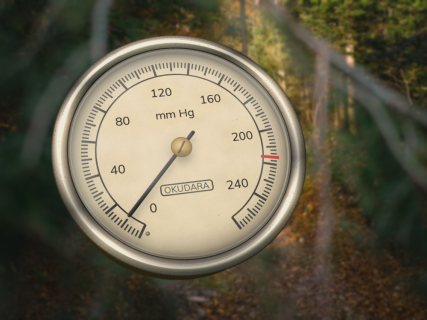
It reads 10,mmHg
